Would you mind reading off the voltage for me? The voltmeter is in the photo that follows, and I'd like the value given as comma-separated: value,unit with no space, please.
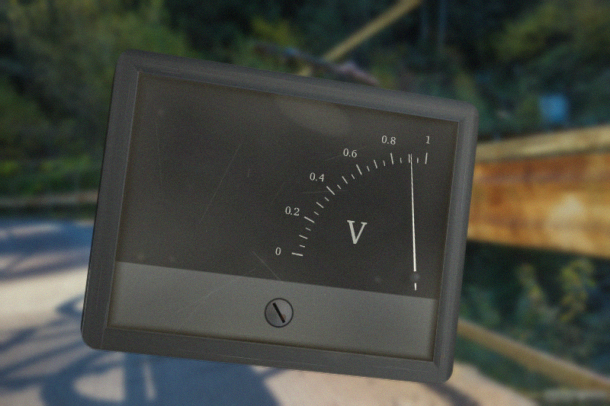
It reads 0.9,V
